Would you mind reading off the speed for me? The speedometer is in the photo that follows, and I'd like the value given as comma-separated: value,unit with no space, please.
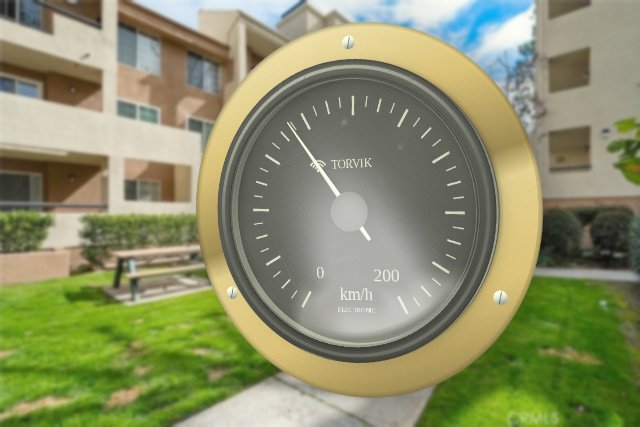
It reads 75,km/h
